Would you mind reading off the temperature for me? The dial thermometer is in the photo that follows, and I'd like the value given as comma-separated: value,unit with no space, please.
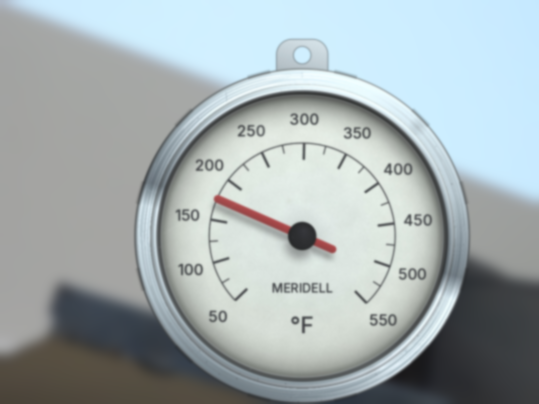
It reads 175,°F
